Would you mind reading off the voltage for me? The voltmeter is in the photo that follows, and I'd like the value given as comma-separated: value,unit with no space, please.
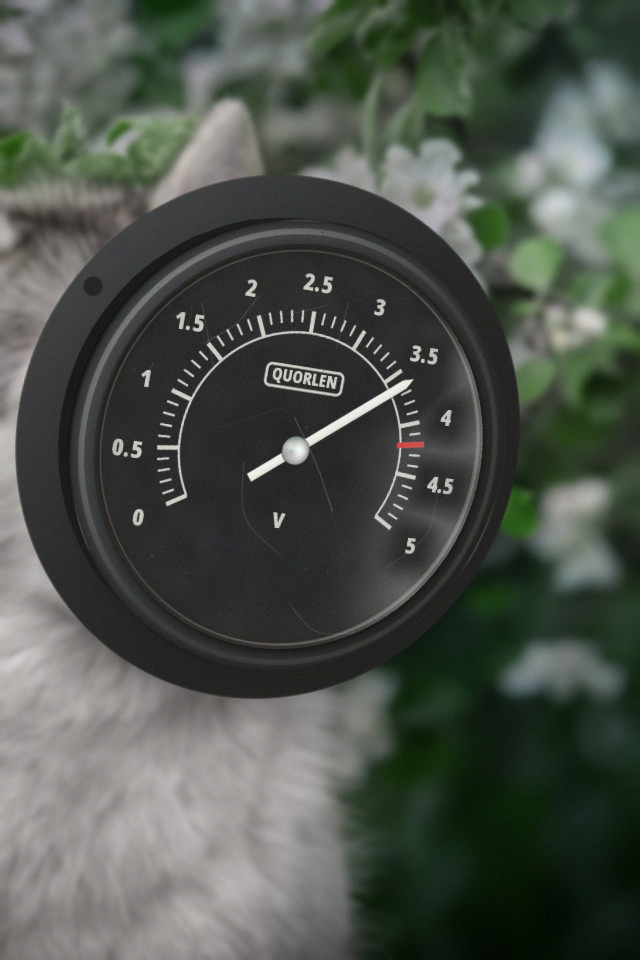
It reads 3.6,V
